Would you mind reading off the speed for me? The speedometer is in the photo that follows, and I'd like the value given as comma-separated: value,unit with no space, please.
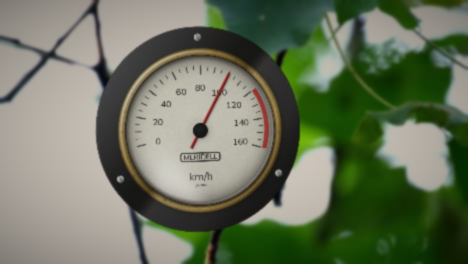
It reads 100,km/h
